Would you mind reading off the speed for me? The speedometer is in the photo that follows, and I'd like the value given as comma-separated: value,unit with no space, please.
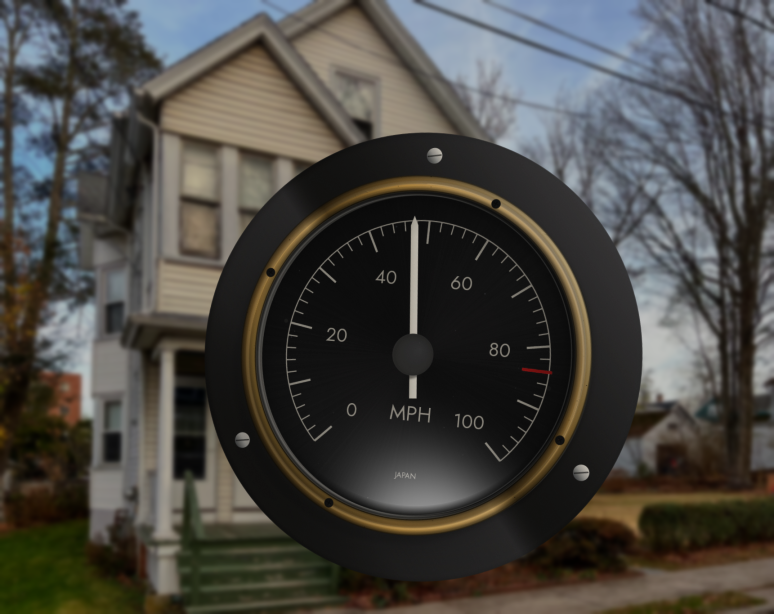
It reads 48,mph
